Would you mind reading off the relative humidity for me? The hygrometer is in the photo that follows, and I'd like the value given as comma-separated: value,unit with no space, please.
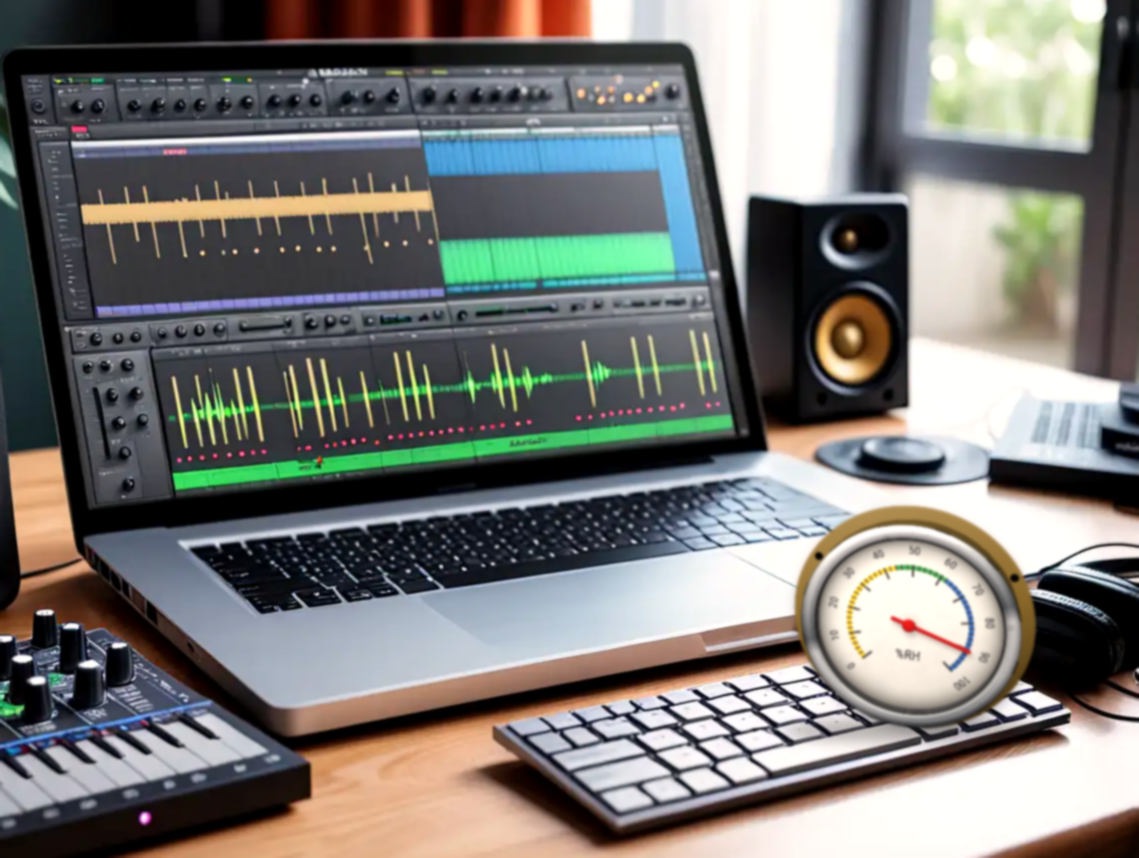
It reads 90,%
